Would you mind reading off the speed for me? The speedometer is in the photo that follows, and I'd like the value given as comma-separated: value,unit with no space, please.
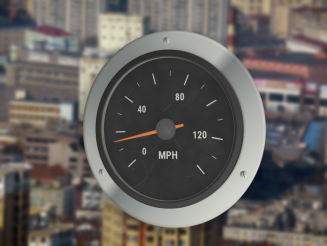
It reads 15,mph
